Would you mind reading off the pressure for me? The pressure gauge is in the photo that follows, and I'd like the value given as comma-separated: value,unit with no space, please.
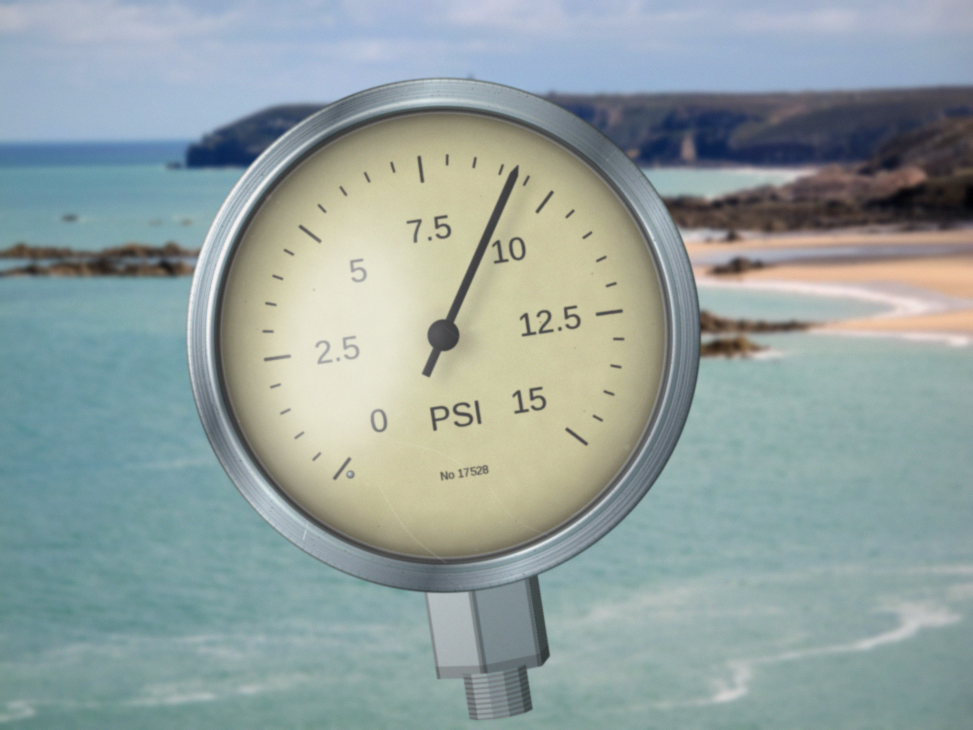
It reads 9.25,psi
